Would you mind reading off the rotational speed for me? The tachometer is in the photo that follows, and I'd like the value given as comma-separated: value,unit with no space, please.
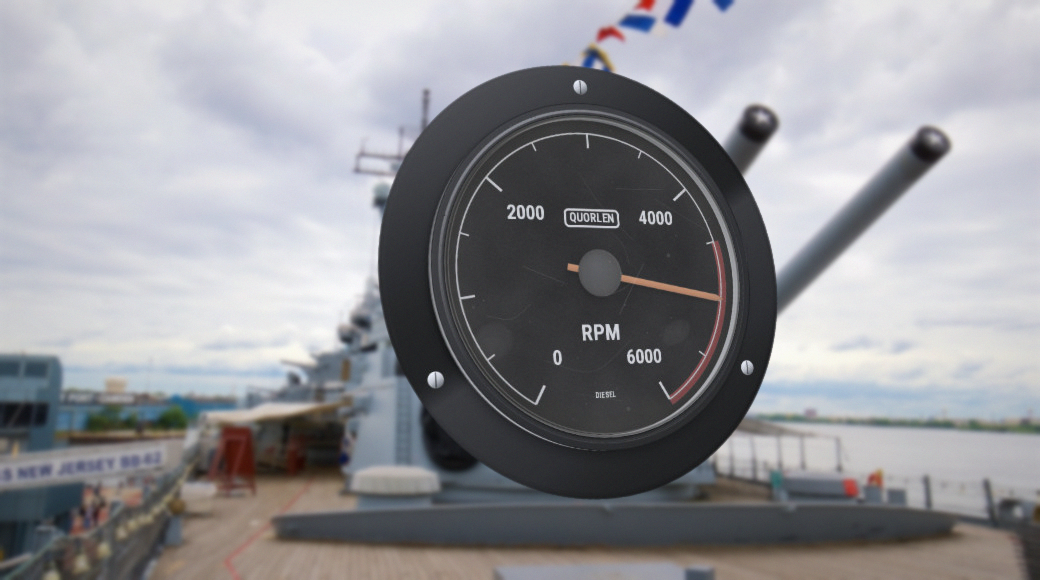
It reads 5000,rpm
